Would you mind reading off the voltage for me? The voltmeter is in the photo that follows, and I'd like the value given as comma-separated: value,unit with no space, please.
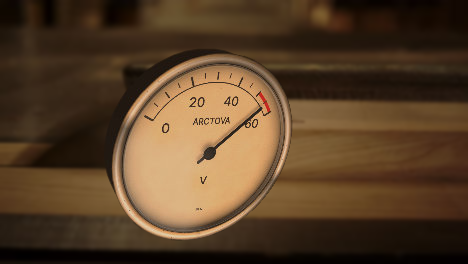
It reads 55,V
